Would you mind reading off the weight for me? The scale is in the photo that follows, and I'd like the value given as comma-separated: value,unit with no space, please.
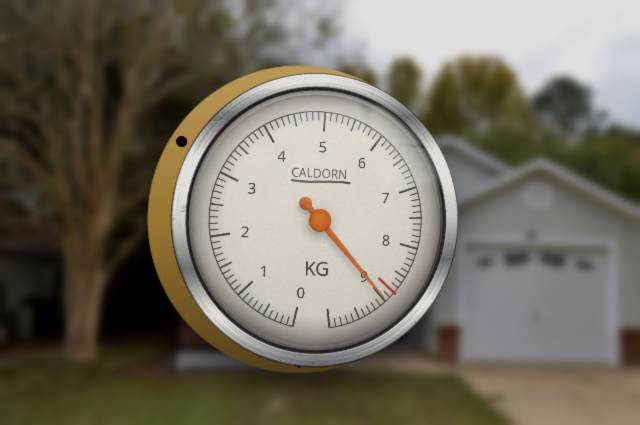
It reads 9,kg
